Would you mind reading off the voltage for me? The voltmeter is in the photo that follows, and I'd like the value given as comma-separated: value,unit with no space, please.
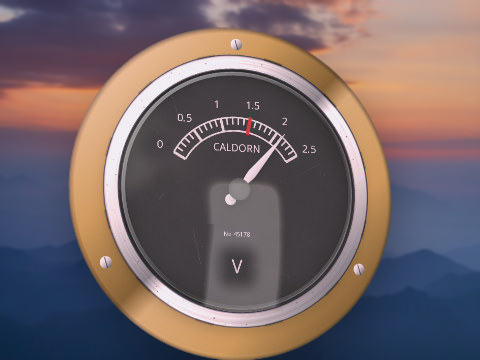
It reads 2.1,V
